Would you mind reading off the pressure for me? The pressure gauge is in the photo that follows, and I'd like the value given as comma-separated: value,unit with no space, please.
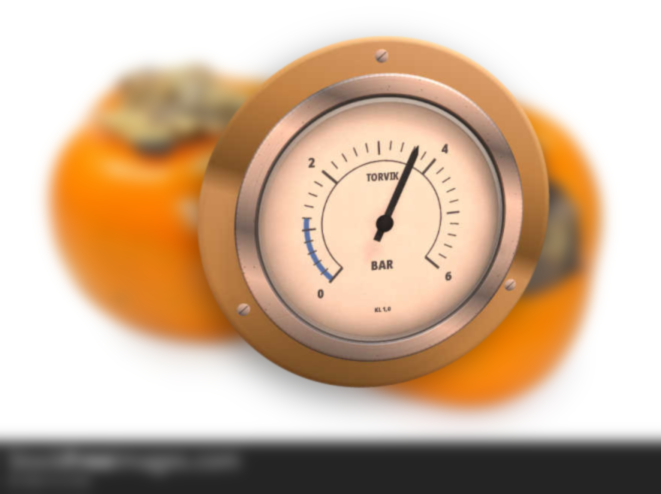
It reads 3.6,bar
